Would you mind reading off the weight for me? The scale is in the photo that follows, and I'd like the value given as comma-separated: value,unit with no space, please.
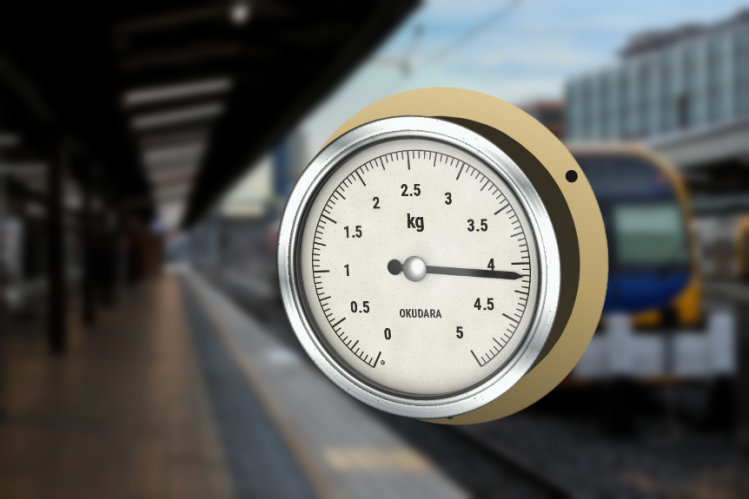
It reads 4.1,kg
